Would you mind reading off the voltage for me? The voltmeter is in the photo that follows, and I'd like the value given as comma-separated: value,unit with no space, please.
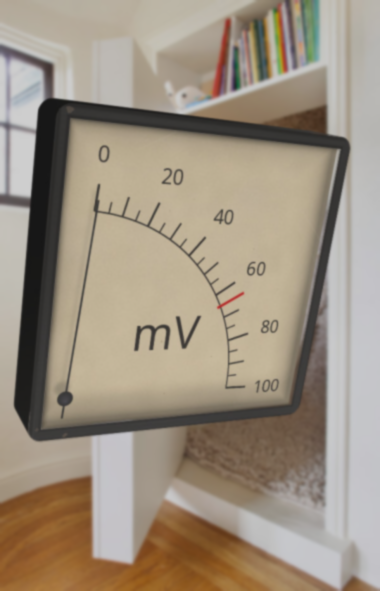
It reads 0,mV
